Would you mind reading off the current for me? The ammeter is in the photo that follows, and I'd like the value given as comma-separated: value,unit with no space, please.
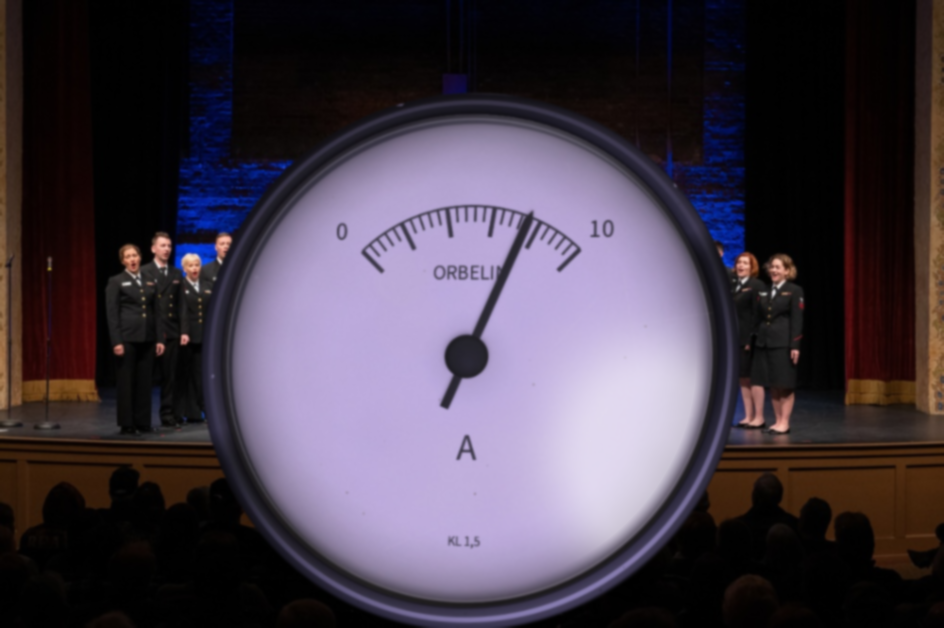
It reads 7.6,A
